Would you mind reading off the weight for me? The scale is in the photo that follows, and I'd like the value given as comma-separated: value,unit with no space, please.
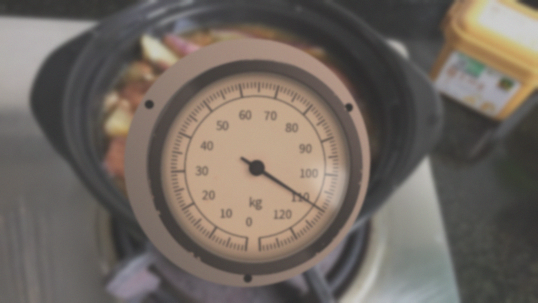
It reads 110,kg
